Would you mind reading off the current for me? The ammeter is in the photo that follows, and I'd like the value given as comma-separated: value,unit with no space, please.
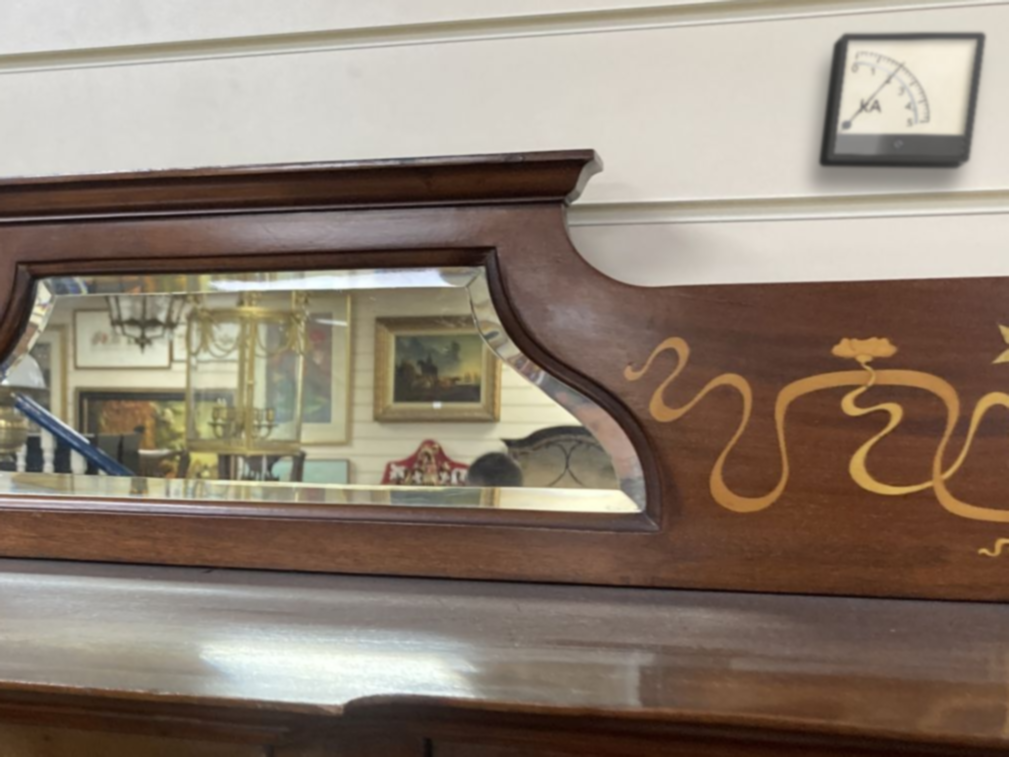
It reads 2,kA
